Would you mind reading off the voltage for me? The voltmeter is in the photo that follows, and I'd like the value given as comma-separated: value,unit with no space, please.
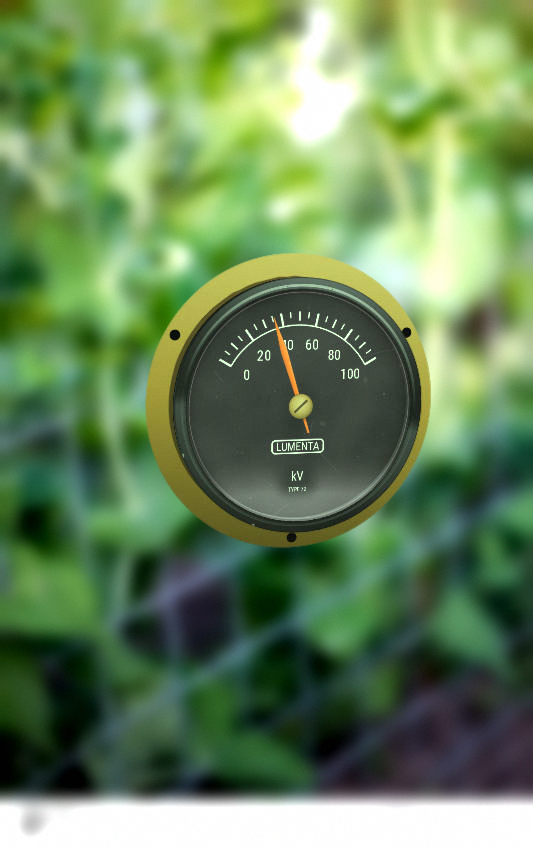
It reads 35,kV
